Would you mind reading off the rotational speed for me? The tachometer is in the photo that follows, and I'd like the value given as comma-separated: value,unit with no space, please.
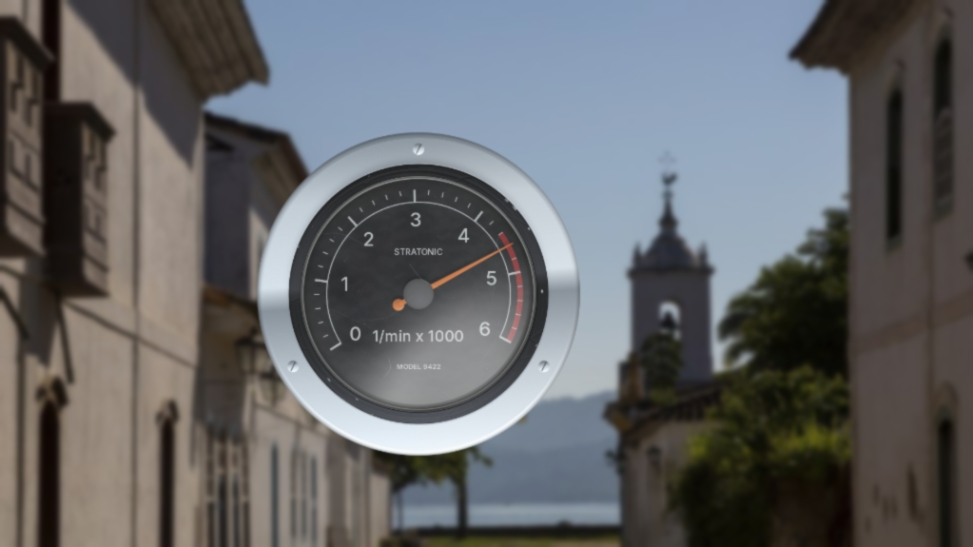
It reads 4600,rpm
